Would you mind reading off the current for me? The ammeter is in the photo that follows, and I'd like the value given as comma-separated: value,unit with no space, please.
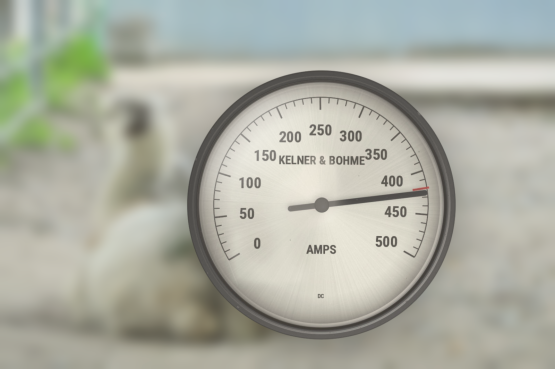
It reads 425,A
